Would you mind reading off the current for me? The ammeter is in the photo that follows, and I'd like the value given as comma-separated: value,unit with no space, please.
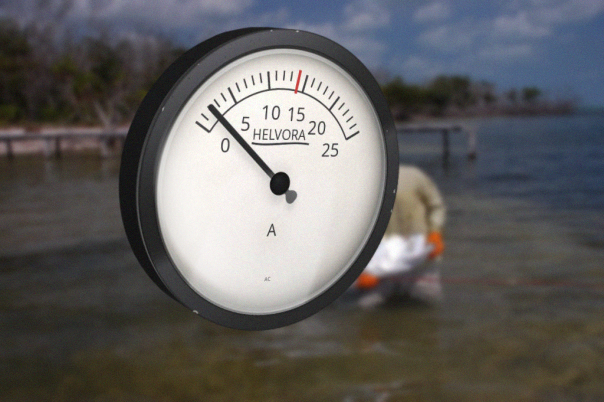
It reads 2,A
